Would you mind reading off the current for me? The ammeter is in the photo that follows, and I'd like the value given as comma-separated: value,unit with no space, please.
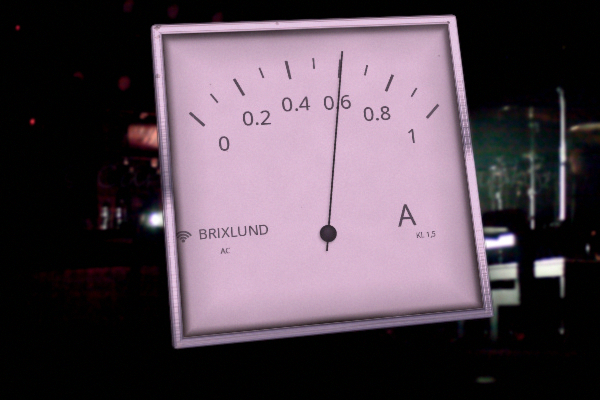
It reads 0.6,A
